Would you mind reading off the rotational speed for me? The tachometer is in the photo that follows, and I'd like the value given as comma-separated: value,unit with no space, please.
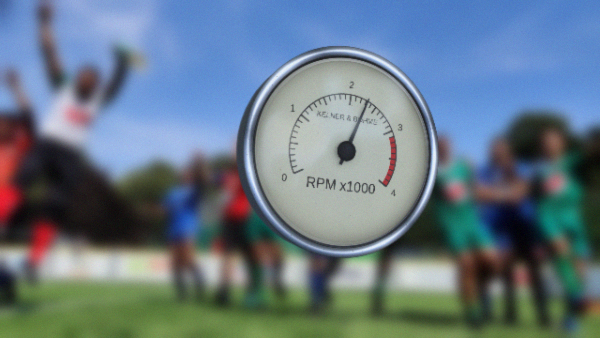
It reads 2300,rpm
